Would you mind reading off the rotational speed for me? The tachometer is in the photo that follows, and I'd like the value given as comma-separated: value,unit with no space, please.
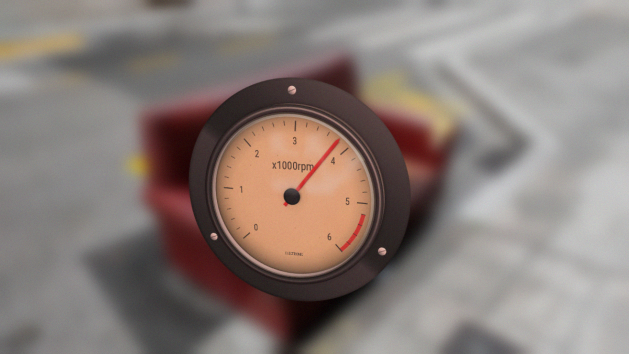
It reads 3800,rpm
